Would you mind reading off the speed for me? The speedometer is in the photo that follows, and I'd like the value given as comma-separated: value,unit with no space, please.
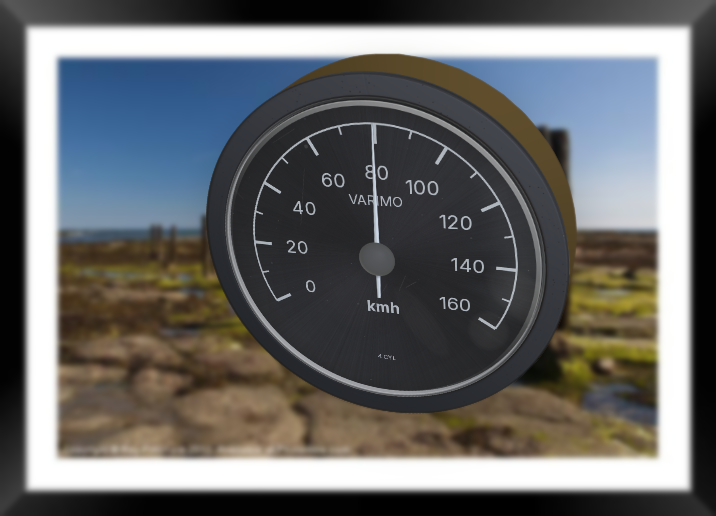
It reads 80,km/h
